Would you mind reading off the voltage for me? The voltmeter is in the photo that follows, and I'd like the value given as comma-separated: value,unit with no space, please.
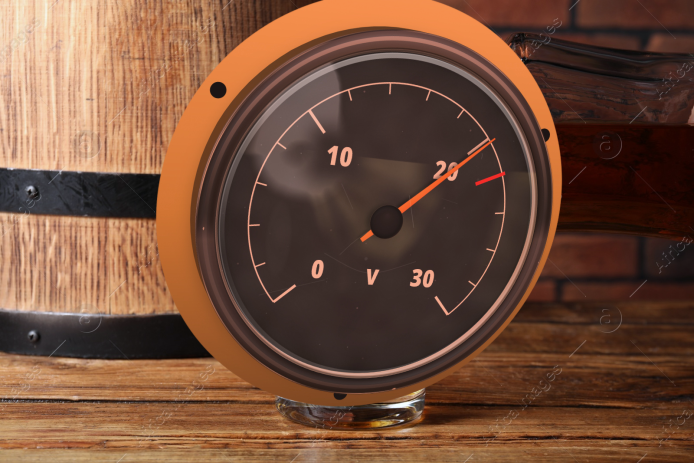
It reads 20,V
